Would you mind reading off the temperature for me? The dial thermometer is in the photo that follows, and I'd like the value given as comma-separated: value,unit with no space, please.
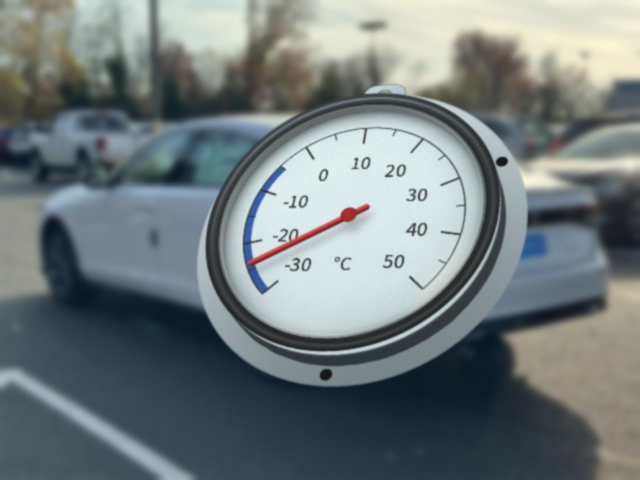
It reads -25,°C
